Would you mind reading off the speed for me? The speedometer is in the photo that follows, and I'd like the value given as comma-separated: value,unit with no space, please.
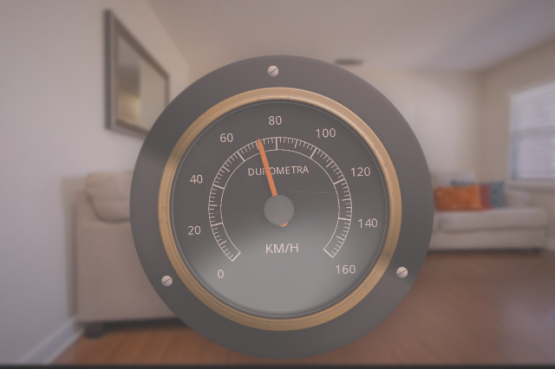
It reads 72,km/h
